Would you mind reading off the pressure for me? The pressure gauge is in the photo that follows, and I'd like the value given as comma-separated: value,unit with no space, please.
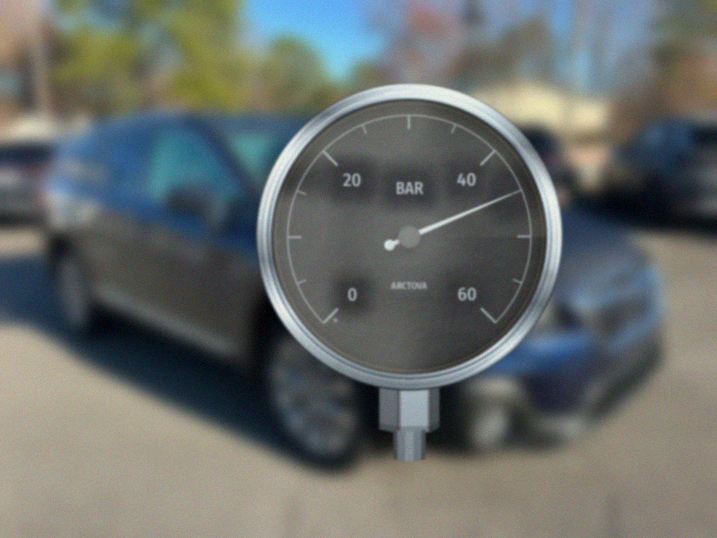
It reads 45,bar
